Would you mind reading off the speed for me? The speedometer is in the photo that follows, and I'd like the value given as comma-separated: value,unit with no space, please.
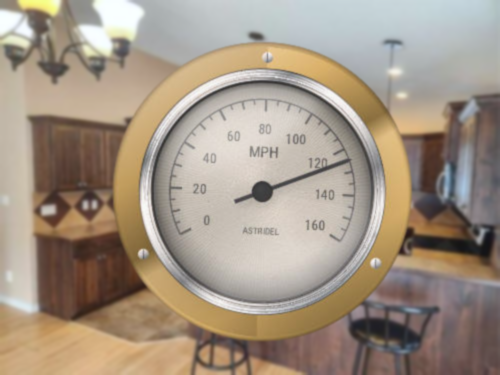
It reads 125,mph
